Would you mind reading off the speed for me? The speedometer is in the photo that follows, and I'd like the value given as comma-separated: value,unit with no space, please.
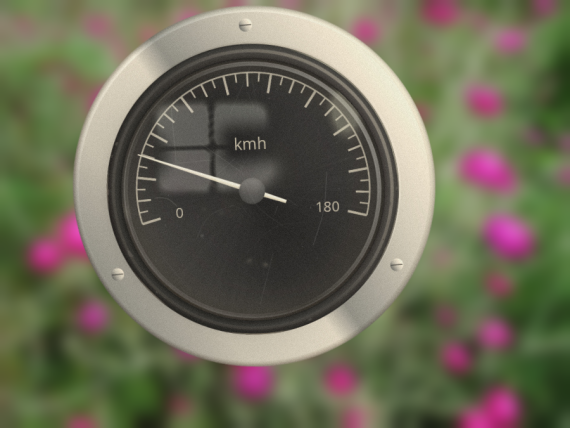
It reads 30,km/h
